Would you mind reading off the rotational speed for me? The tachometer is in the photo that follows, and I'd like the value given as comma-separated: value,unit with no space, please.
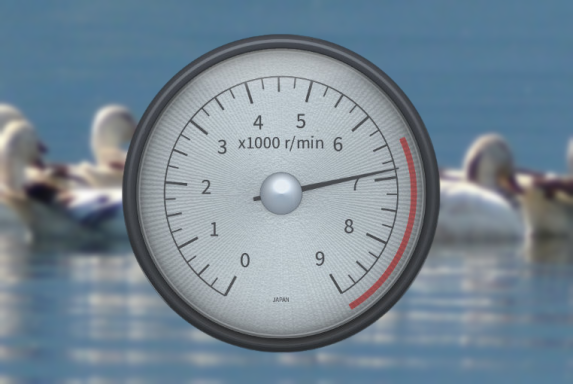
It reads 6875,rpm
